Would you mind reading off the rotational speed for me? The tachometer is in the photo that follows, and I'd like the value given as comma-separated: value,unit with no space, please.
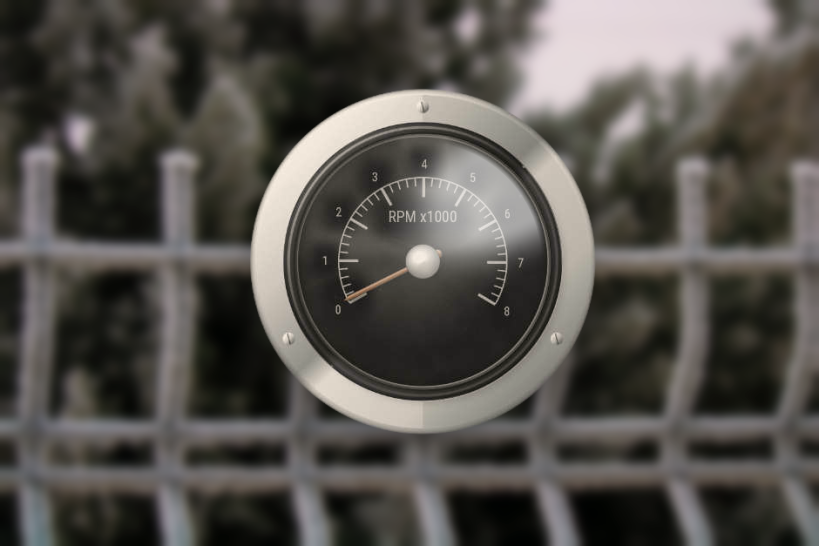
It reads 100,rpm
